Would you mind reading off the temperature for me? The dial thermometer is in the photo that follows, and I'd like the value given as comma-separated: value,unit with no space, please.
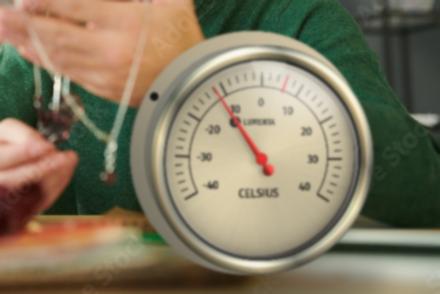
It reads -12,°C
